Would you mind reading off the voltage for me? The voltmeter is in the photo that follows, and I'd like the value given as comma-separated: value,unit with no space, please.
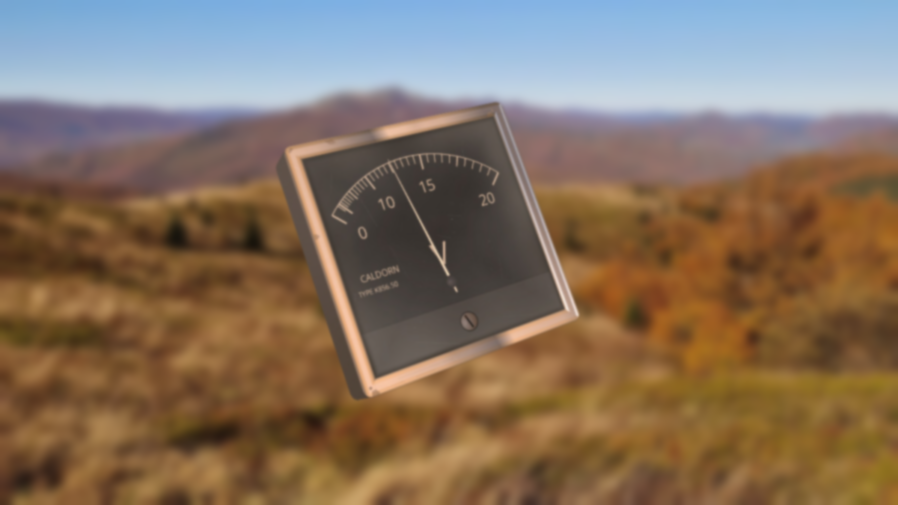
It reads 12.5,V
